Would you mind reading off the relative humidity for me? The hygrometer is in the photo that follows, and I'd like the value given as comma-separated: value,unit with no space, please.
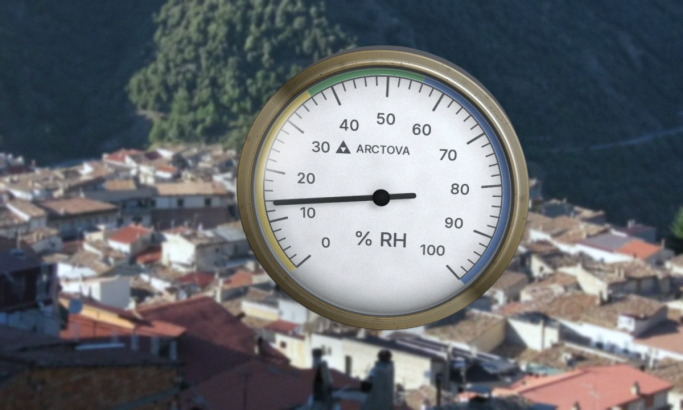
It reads 14,%
